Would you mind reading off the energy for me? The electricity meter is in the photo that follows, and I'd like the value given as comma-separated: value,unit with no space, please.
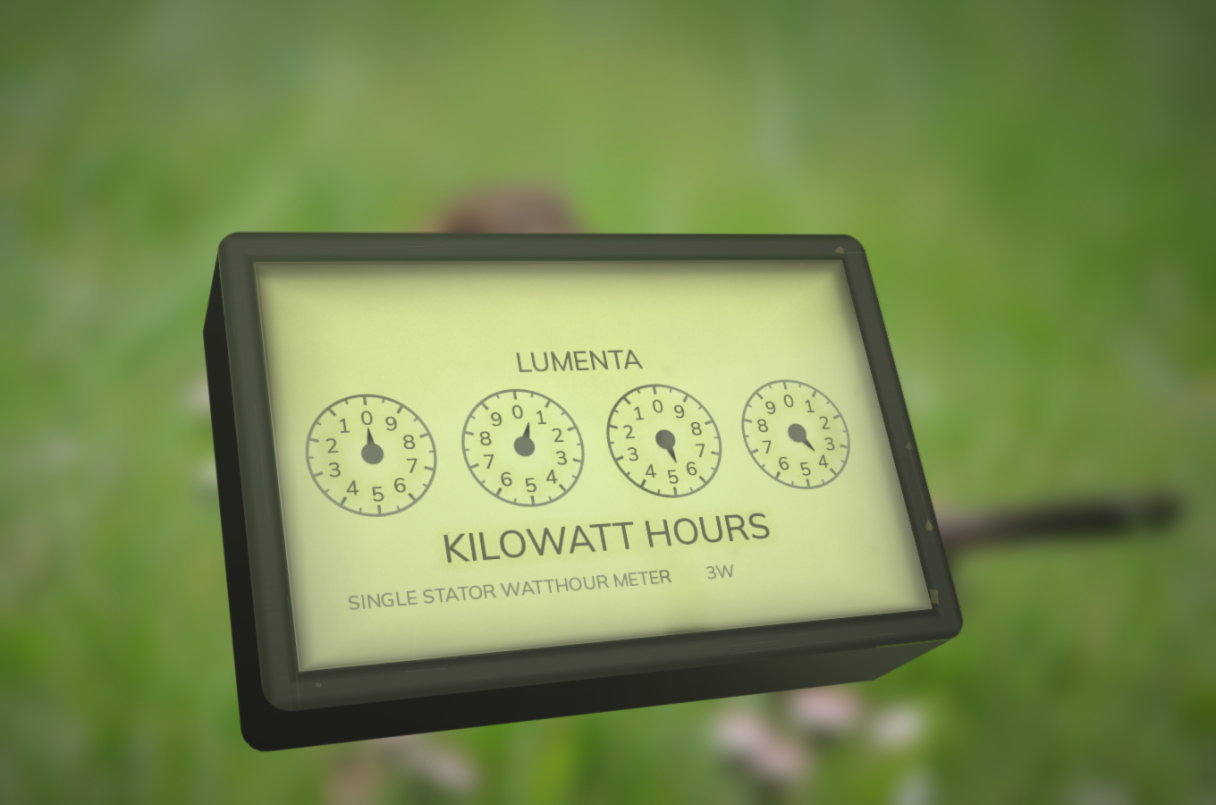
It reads 54,kWh
